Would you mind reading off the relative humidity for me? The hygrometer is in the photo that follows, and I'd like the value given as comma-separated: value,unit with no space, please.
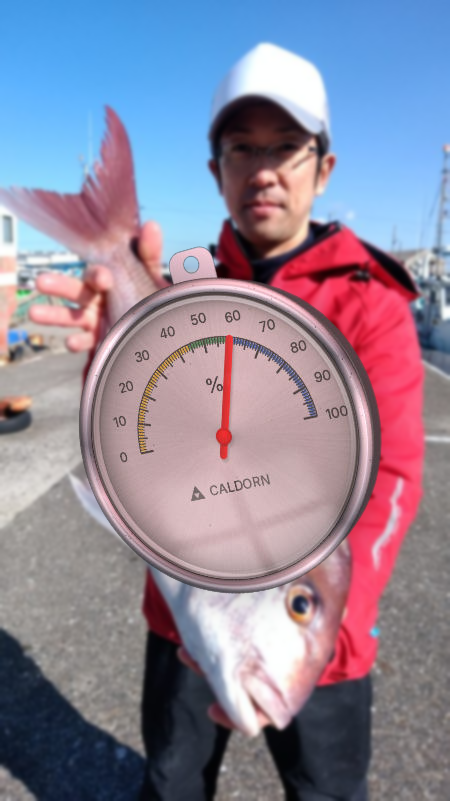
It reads 60,%
